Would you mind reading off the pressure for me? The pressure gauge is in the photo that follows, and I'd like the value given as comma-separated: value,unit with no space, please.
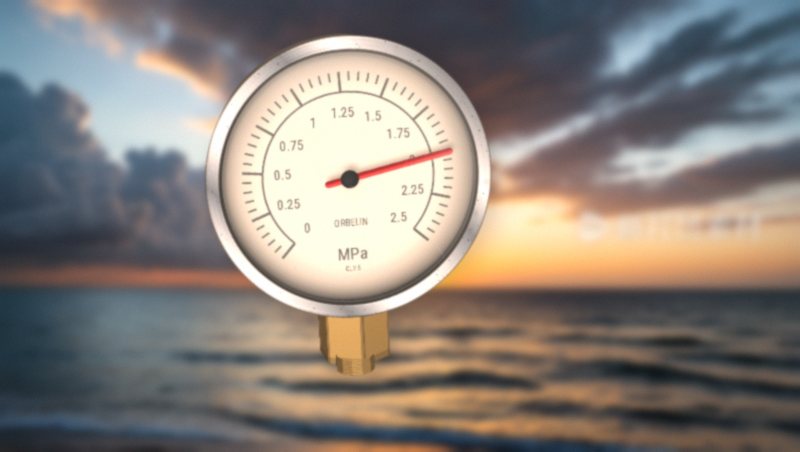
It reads 2,MPa
